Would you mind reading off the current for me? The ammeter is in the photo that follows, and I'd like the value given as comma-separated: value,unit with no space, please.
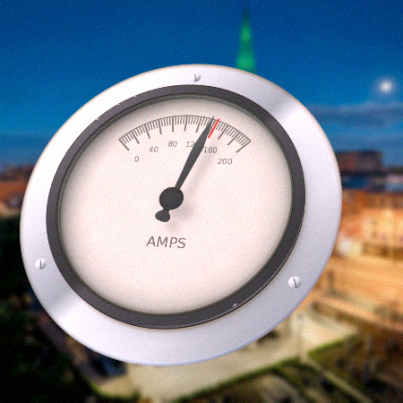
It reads 140,A
